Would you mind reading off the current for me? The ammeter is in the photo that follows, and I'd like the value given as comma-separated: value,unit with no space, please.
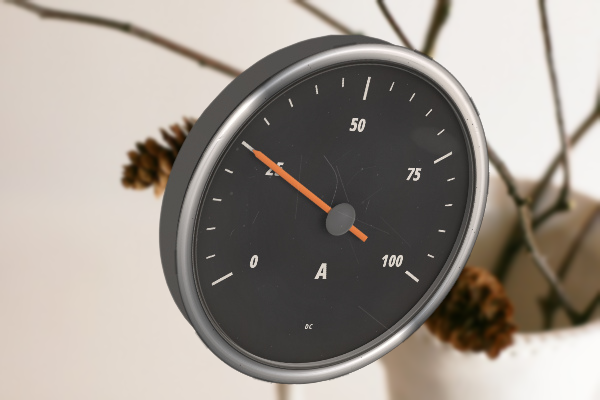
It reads 25,A
